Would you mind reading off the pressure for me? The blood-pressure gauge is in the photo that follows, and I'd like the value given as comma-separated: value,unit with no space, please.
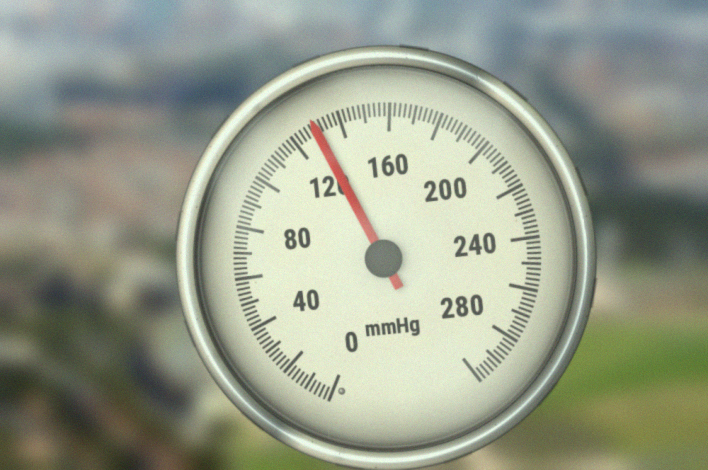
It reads 130,mmHg
